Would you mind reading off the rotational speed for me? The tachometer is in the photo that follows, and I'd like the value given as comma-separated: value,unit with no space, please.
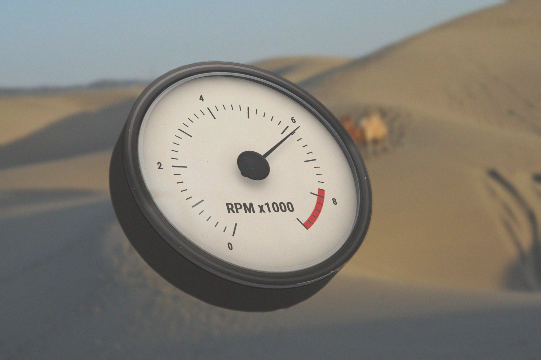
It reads 6200,rpm
